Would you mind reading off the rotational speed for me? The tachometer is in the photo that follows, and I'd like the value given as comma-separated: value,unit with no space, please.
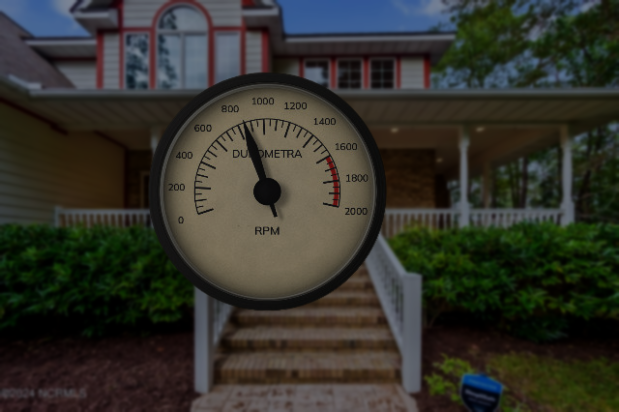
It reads 850,rpm
